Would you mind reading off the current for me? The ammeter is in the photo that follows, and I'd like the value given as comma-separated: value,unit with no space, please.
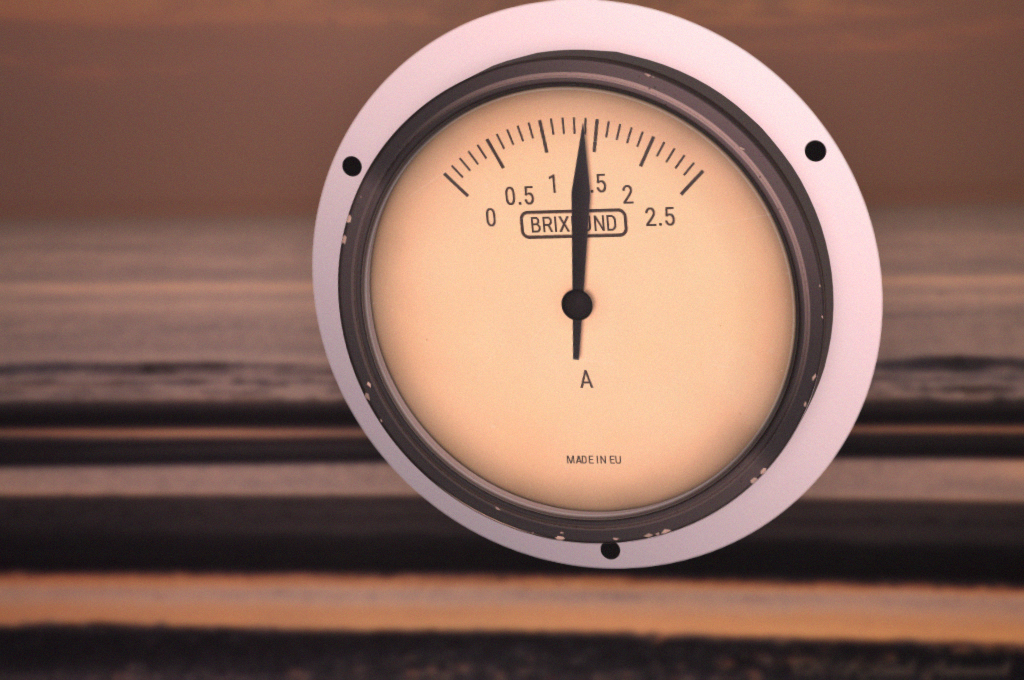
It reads 1.4,A
